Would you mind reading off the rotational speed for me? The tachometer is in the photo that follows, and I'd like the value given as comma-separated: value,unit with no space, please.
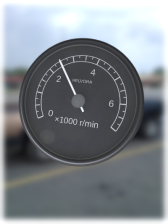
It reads 2500,rpm
